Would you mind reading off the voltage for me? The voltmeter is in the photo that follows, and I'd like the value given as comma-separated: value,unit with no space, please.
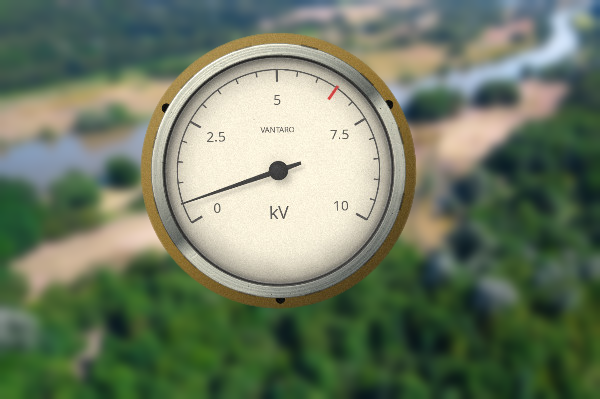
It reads 0.5,kV
